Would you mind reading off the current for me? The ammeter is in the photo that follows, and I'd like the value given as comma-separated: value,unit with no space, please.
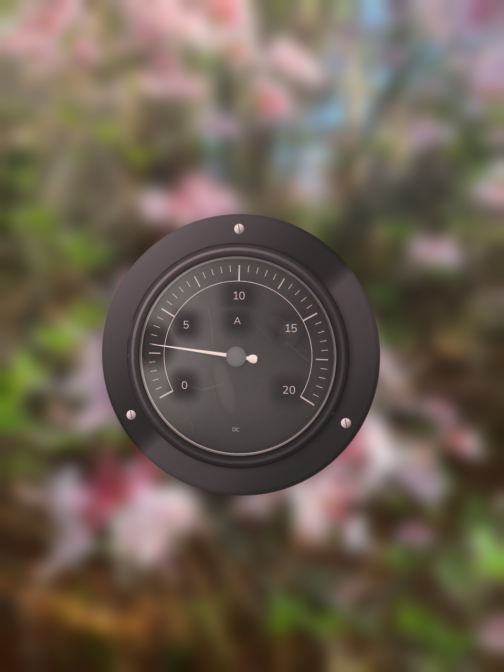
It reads 3,A
